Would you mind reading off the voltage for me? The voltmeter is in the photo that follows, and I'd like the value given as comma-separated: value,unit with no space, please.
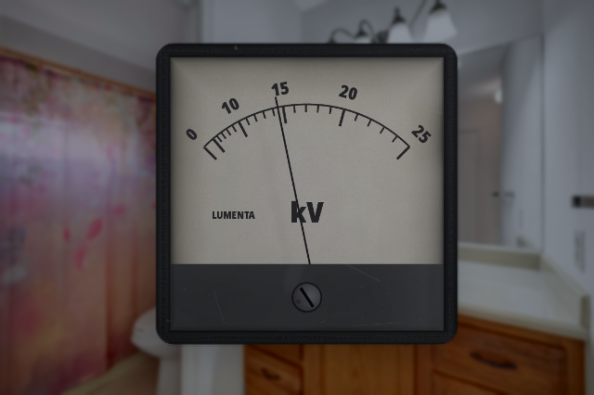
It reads 14.5,kV
